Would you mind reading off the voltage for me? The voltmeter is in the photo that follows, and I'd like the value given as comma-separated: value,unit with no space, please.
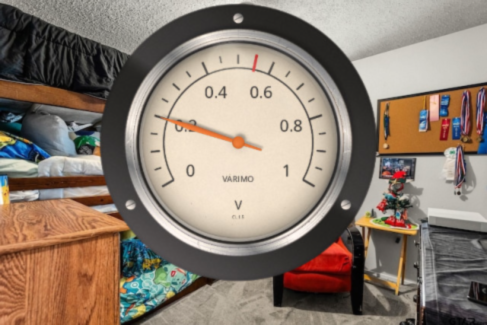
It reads 0.2,V
